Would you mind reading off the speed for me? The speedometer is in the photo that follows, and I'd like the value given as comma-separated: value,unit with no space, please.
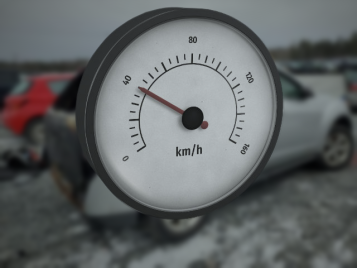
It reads 40,km/h
